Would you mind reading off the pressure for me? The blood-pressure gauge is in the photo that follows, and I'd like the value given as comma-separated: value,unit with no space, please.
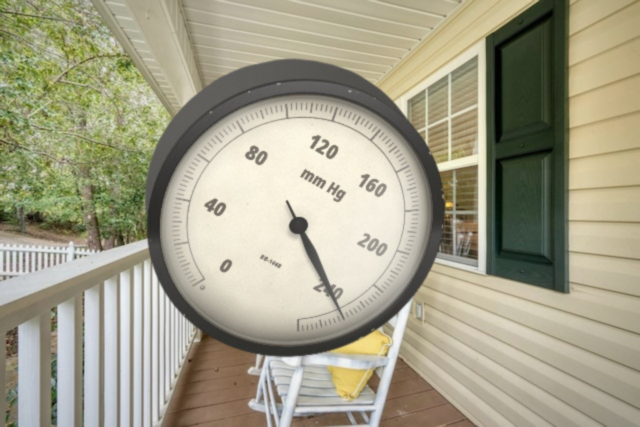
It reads 240,mmHg
